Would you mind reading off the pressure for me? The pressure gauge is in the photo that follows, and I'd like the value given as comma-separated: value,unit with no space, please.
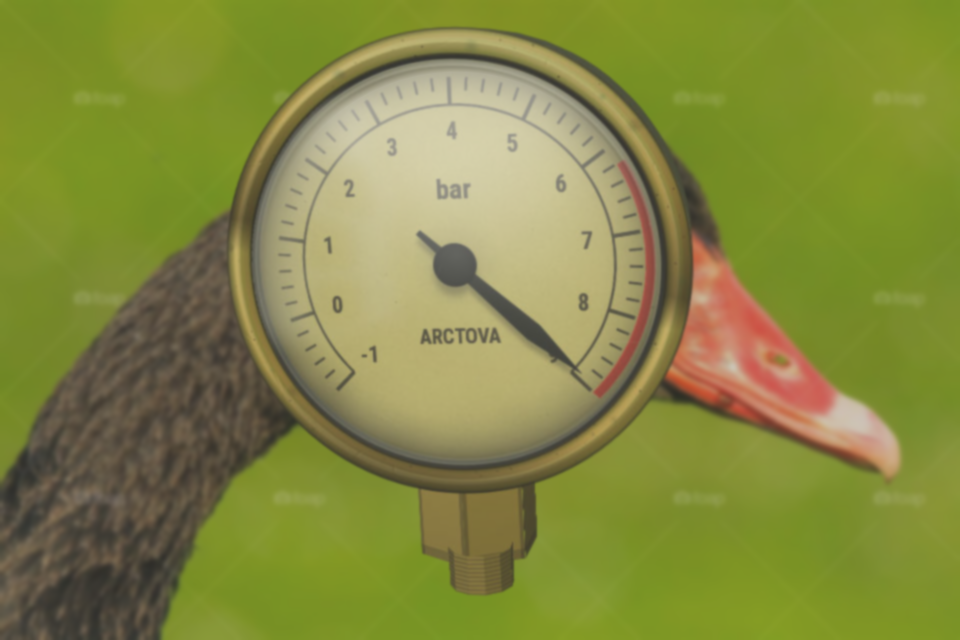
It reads 8.9,bar
